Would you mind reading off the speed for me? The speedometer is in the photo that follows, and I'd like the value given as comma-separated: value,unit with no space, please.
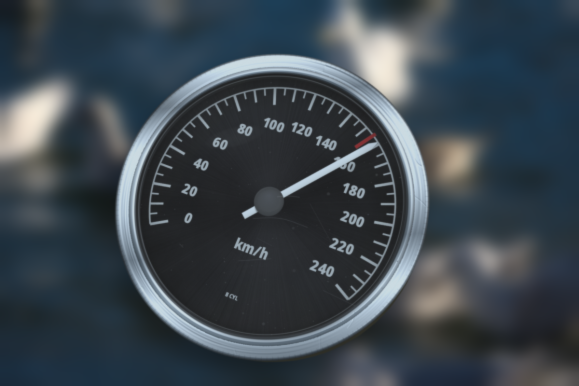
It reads 160,km/h
